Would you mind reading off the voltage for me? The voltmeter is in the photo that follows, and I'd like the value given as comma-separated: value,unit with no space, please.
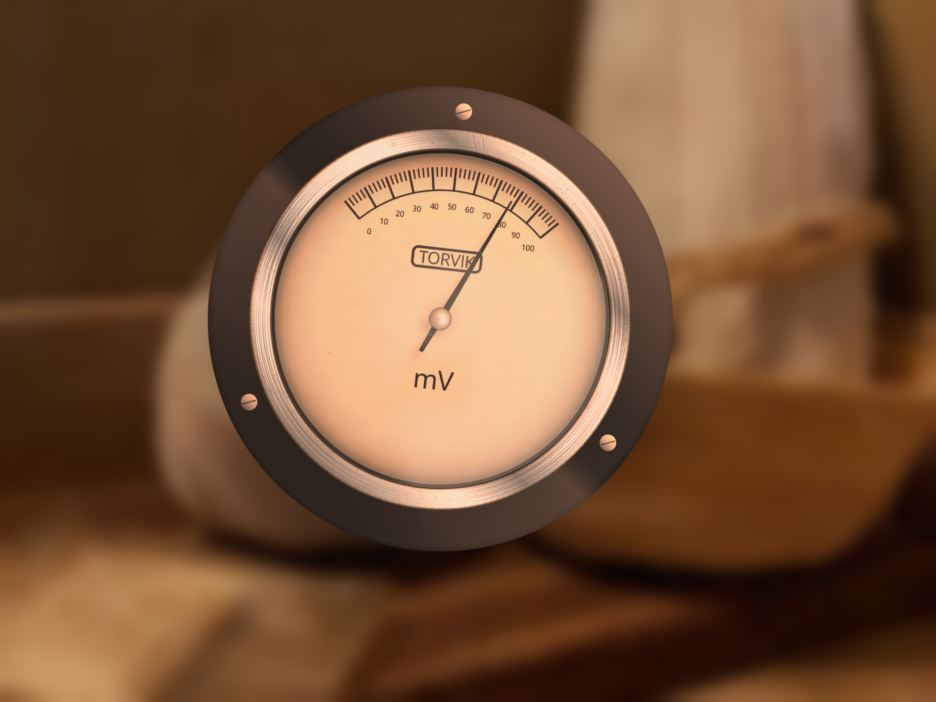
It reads 78,mV
